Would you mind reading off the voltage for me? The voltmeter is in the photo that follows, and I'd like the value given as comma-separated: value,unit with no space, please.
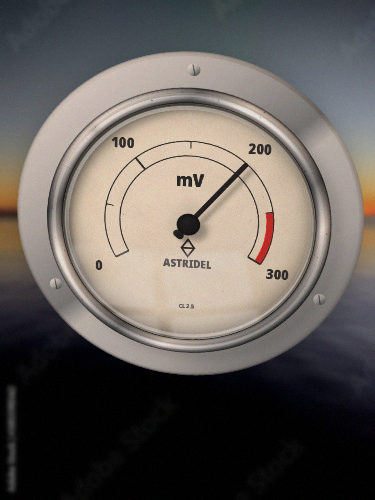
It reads 200,mV
